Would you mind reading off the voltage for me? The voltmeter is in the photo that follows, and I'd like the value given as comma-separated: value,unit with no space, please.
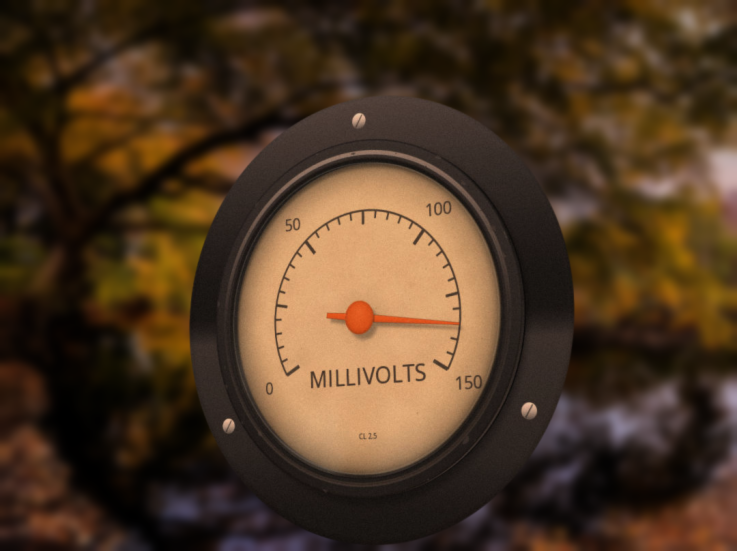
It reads 135,mV
